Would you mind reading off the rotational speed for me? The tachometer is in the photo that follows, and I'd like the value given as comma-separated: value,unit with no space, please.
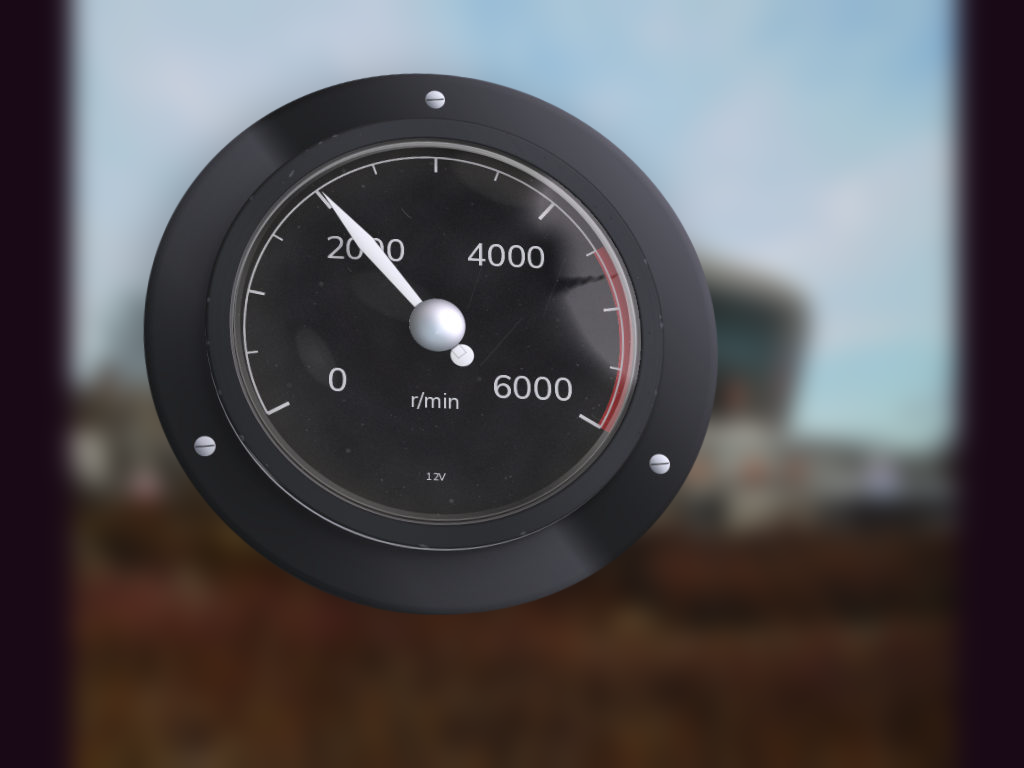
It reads 2000,rpm
